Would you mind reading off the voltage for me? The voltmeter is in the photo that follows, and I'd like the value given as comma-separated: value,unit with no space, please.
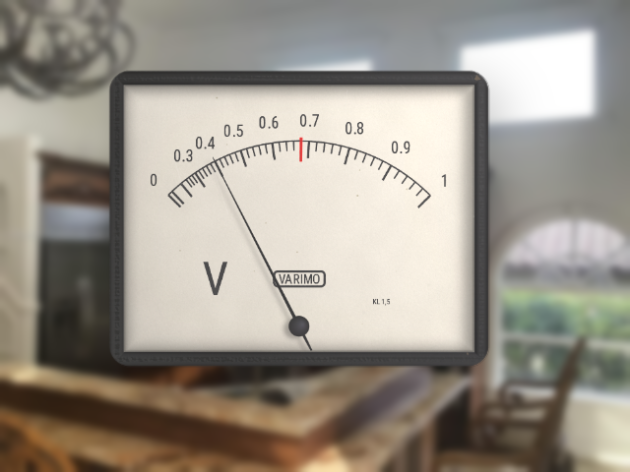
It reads 0.4,V
